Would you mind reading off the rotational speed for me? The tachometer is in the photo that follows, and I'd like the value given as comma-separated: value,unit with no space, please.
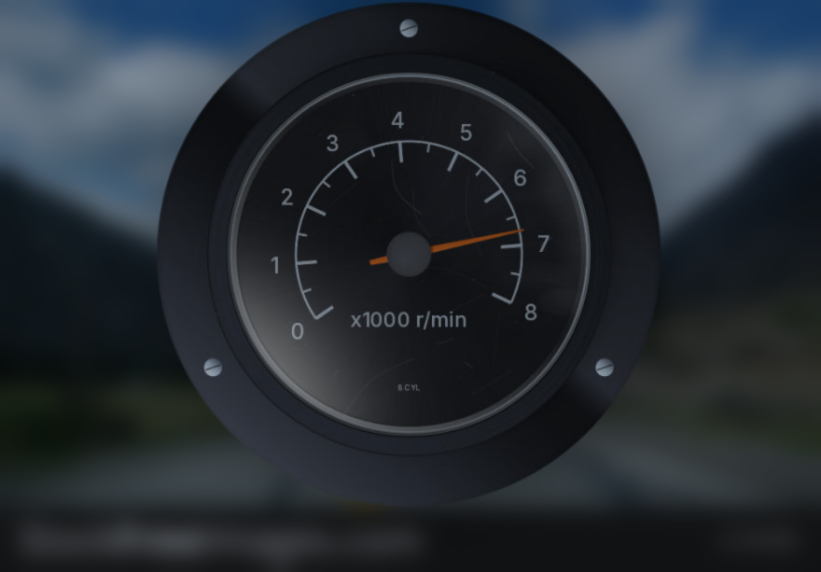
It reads 6750,rpm
